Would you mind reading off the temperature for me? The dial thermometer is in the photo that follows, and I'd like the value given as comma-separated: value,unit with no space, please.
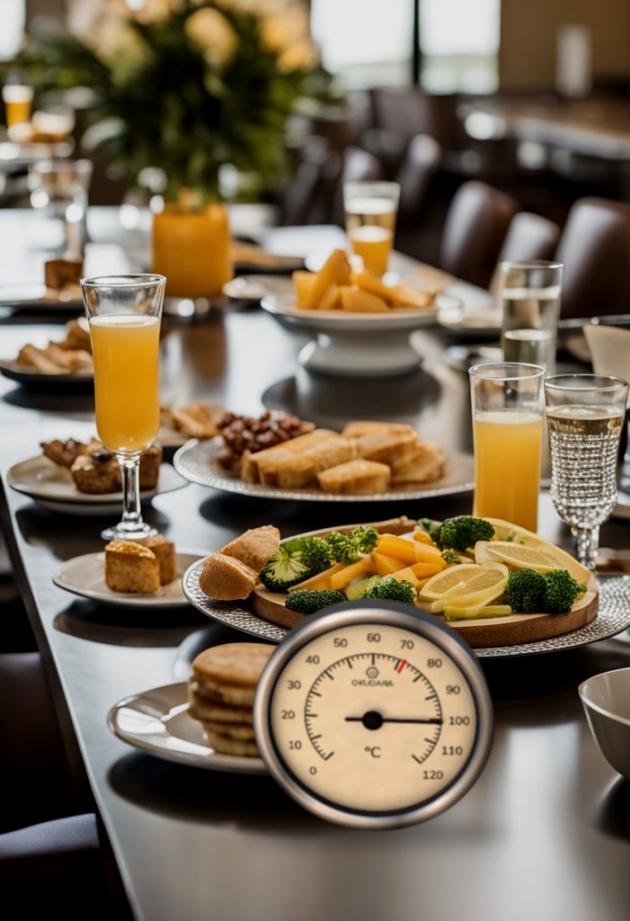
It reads 100,°C
